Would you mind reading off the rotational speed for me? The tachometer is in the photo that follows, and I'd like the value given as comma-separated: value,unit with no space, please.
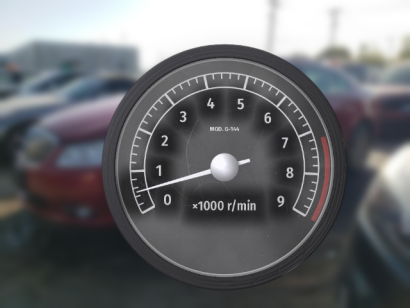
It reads 500,rpm
